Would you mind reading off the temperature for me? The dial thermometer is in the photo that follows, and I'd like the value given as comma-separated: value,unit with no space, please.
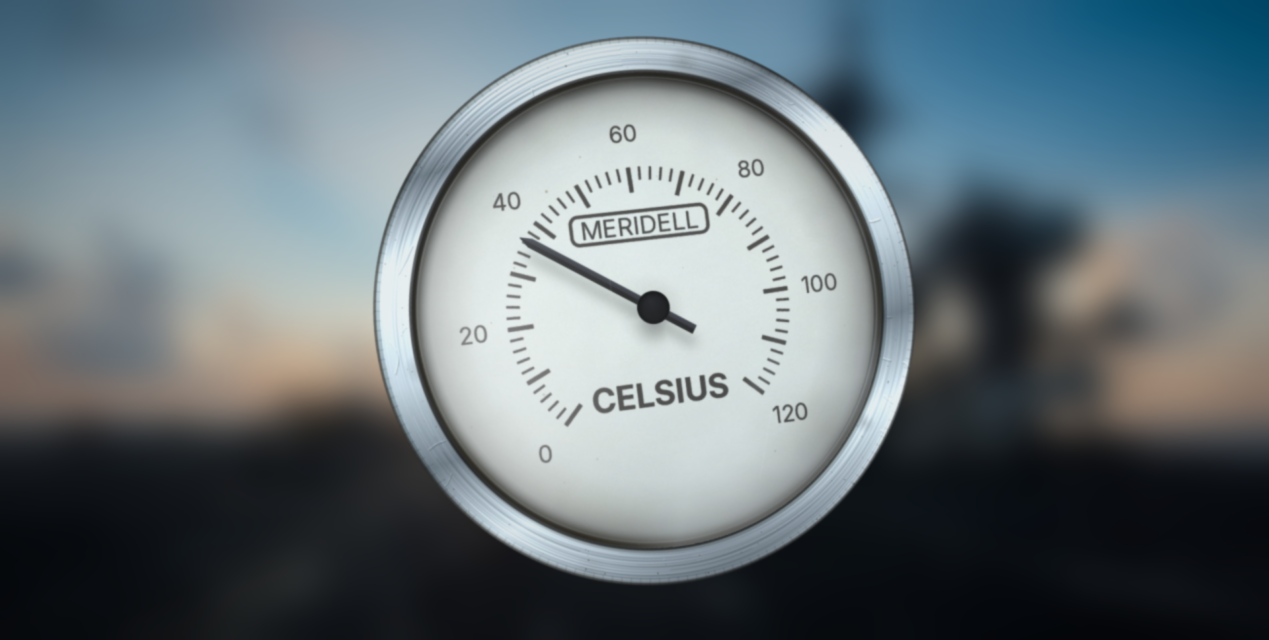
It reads 36,°C
